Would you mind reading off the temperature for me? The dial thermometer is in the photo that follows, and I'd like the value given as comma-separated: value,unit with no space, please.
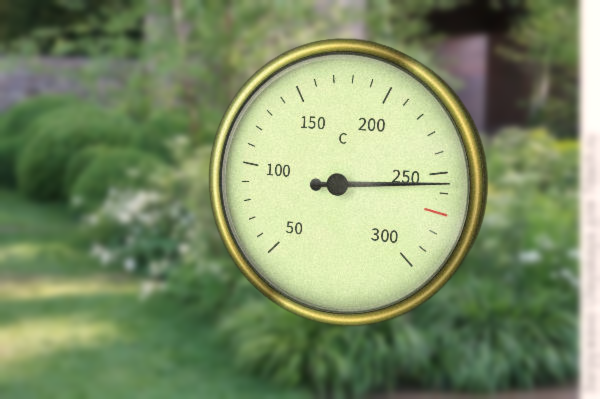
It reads 255,°C
